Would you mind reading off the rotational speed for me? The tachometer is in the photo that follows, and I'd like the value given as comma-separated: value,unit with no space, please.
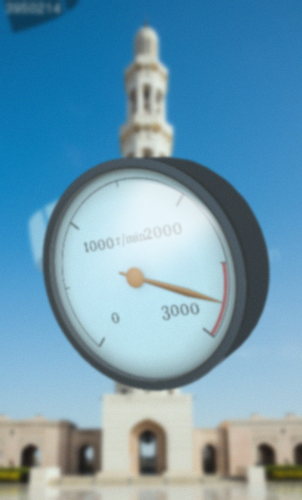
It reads 2750,rpm
